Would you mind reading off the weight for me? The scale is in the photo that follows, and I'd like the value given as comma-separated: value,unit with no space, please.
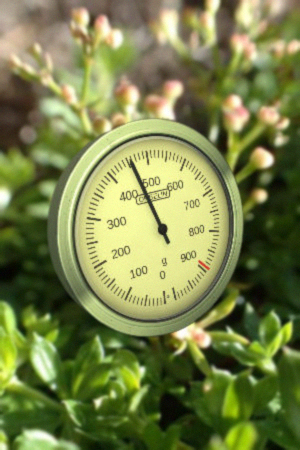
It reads 450,g
